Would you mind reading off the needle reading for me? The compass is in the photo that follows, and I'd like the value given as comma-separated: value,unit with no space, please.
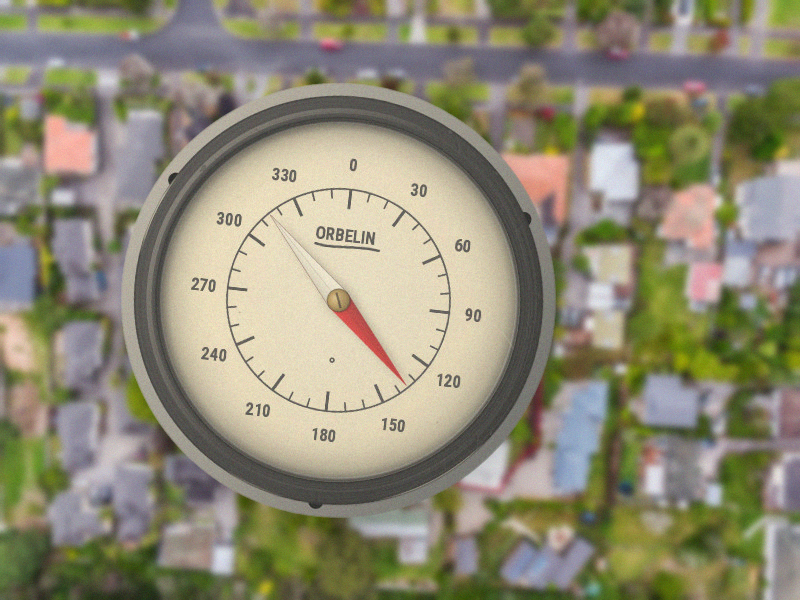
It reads 135,°
